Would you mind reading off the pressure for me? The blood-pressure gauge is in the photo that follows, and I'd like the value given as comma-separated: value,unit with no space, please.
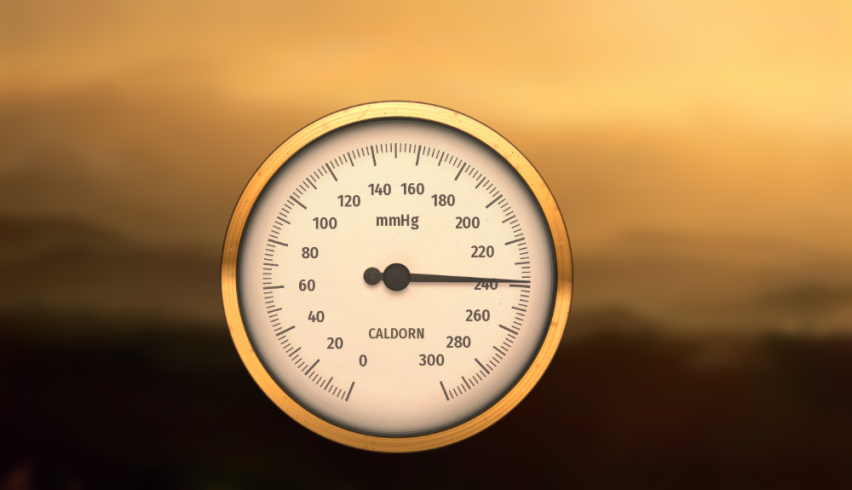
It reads 238,mmHg
